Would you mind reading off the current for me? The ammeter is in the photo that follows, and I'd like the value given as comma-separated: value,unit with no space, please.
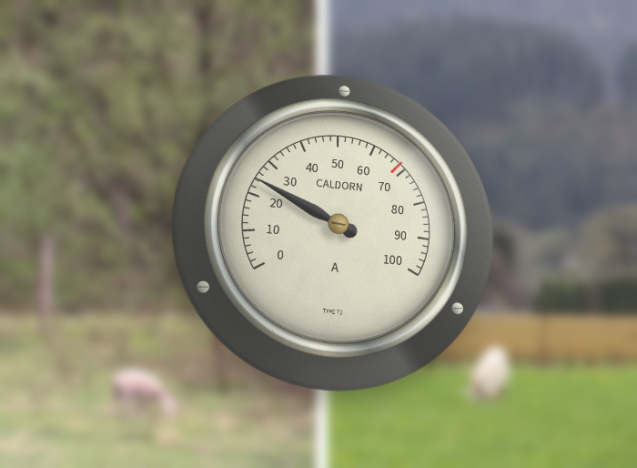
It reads 24,A
